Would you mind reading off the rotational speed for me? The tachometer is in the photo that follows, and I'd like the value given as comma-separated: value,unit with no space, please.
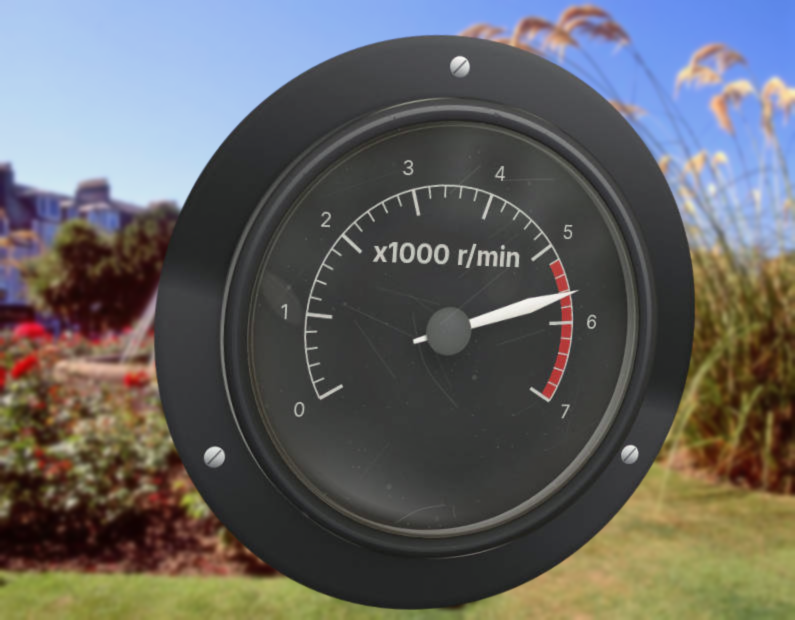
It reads 5600,rpm
